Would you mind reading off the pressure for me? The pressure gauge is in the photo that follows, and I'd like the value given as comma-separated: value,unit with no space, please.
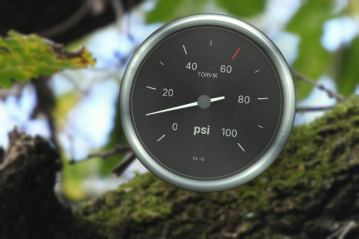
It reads 10,psi
